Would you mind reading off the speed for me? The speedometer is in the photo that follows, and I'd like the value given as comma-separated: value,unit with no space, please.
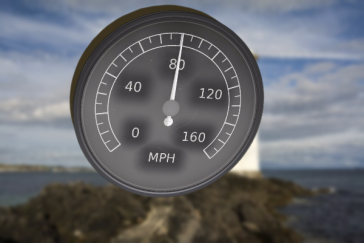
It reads 80,mph
